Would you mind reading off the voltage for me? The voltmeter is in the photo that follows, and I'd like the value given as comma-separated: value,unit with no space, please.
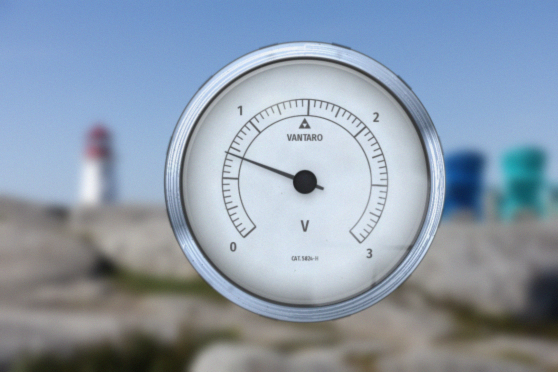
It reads 0.7,V
